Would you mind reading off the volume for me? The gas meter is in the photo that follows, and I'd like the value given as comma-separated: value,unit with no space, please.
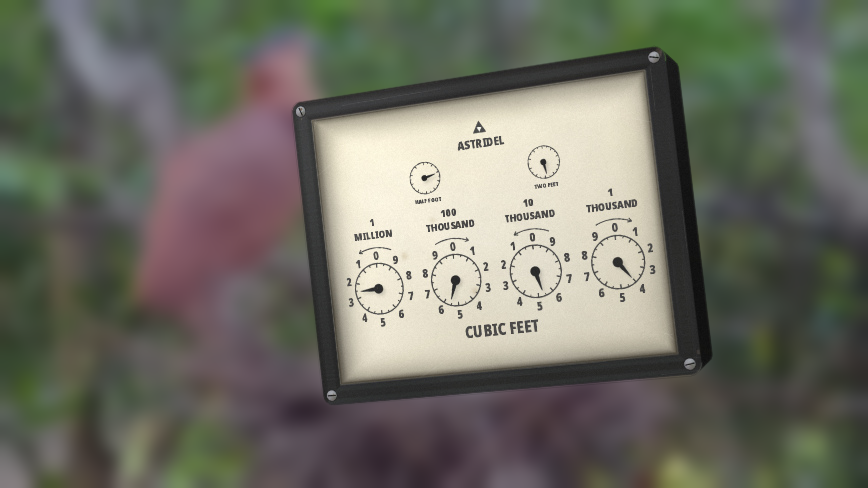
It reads 255400,ft³
